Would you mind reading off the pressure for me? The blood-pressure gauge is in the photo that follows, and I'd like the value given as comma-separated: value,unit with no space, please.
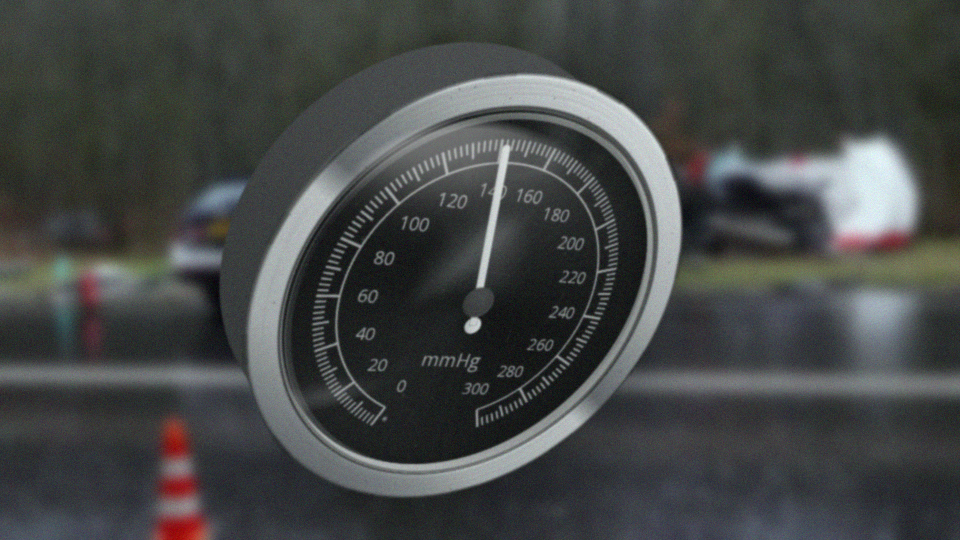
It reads 140,mmHg
